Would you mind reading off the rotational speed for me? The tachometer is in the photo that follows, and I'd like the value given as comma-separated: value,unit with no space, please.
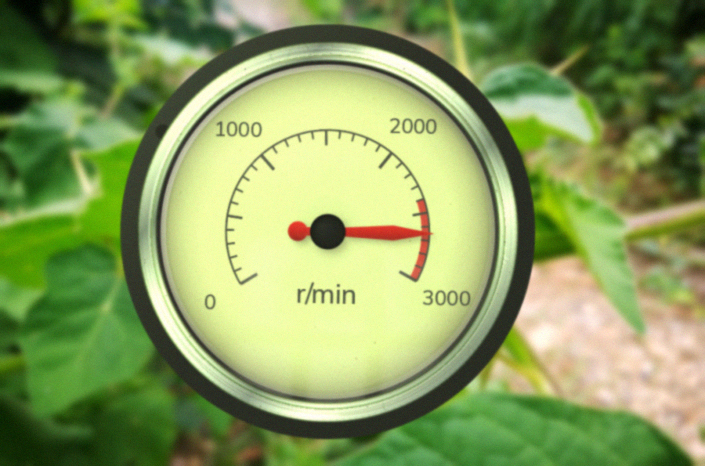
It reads 2650,rpm
